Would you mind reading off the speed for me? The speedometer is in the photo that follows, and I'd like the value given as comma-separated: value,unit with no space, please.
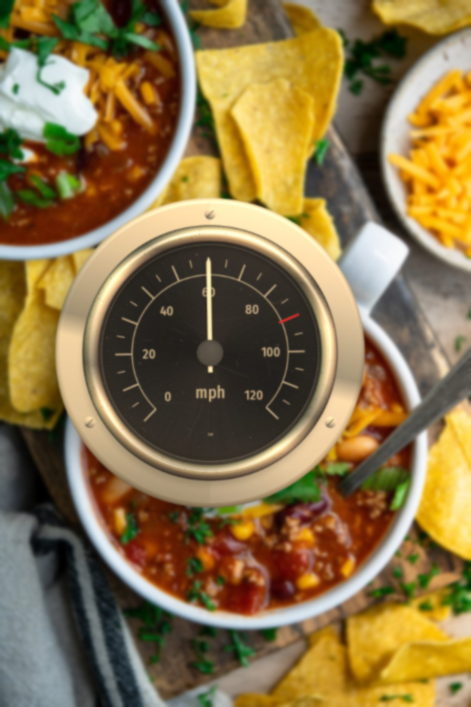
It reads 60,mph
